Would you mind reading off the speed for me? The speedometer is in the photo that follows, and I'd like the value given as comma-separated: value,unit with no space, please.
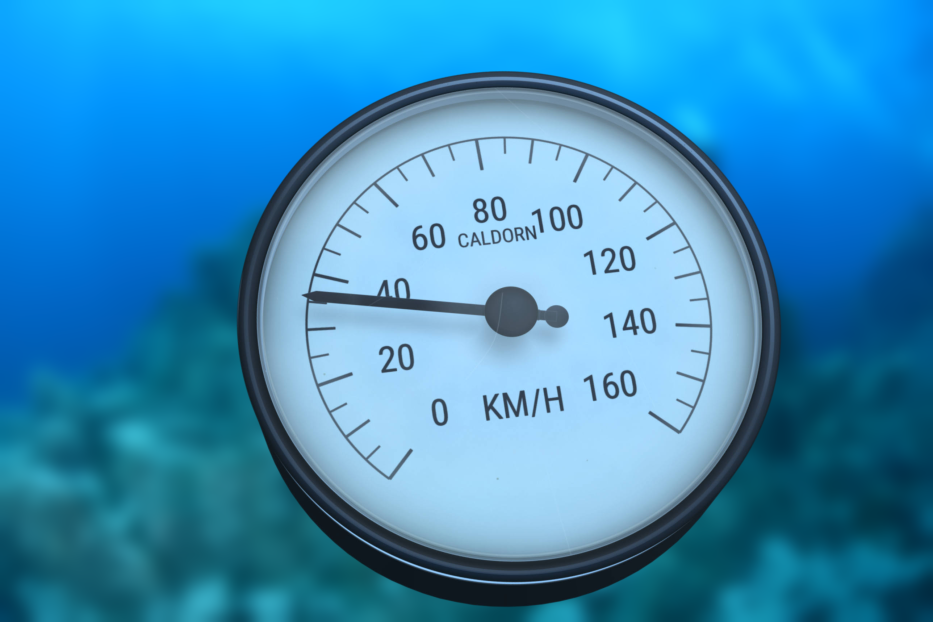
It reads 35,km/h
